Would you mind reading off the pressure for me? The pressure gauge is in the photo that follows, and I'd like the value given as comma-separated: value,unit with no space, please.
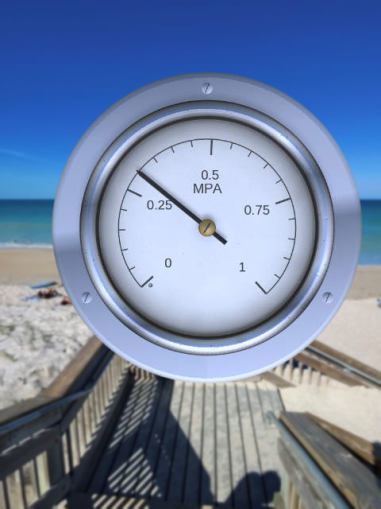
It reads 0.3,MPa
